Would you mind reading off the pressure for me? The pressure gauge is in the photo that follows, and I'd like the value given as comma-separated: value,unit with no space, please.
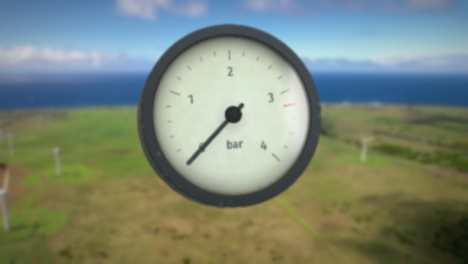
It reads 0,bar
